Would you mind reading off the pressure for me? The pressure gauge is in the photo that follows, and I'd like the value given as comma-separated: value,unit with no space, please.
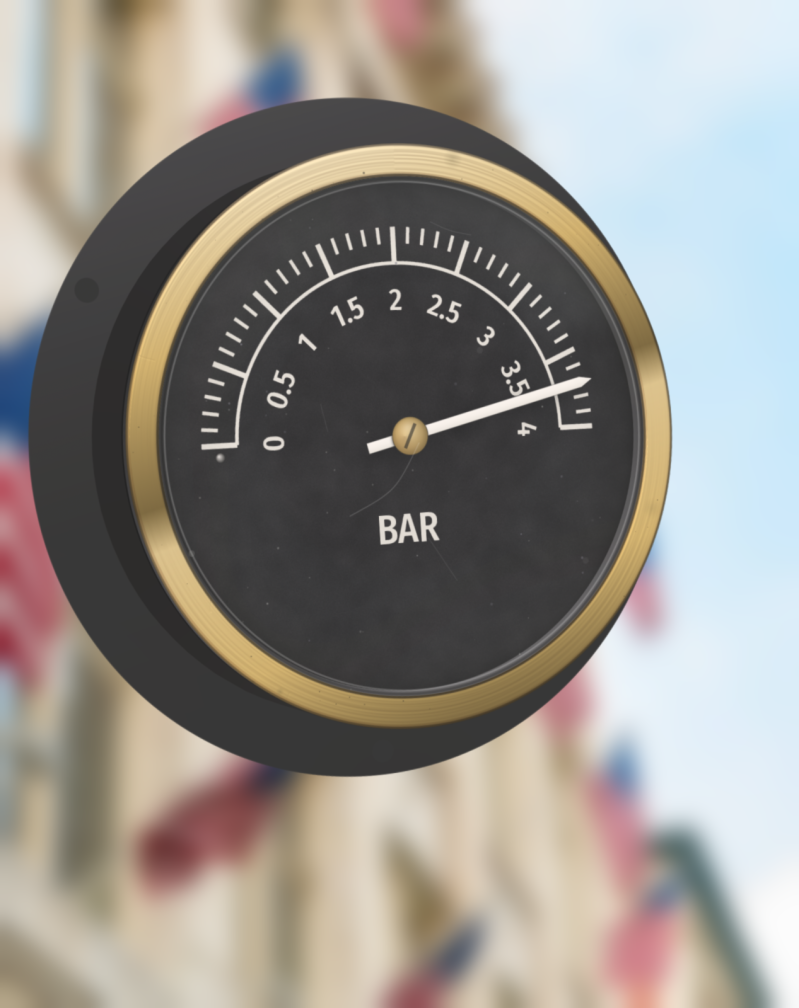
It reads 3.7,bar
